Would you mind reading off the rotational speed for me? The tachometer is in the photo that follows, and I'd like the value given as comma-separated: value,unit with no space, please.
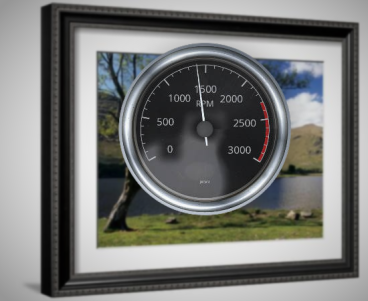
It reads 1400,rpm
